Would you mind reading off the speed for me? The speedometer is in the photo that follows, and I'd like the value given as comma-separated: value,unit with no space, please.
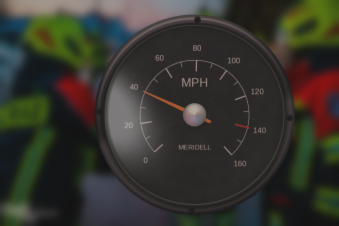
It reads 40,mph
